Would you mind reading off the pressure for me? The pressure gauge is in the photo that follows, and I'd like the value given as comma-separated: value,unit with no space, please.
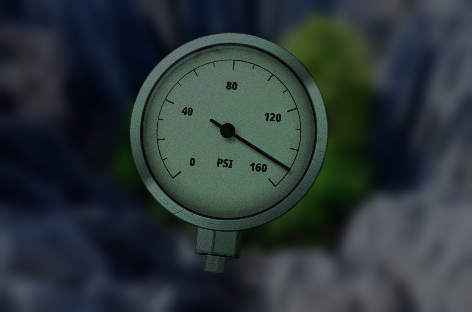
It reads 150,psi
